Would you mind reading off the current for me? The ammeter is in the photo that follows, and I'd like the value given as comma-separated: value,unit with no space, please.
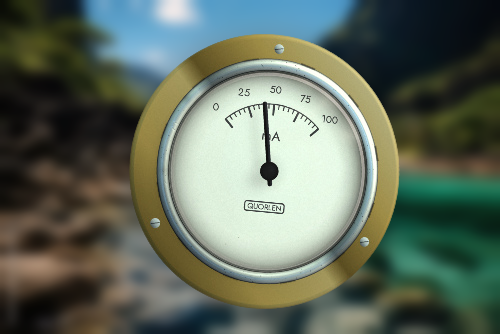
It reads 40,mA
